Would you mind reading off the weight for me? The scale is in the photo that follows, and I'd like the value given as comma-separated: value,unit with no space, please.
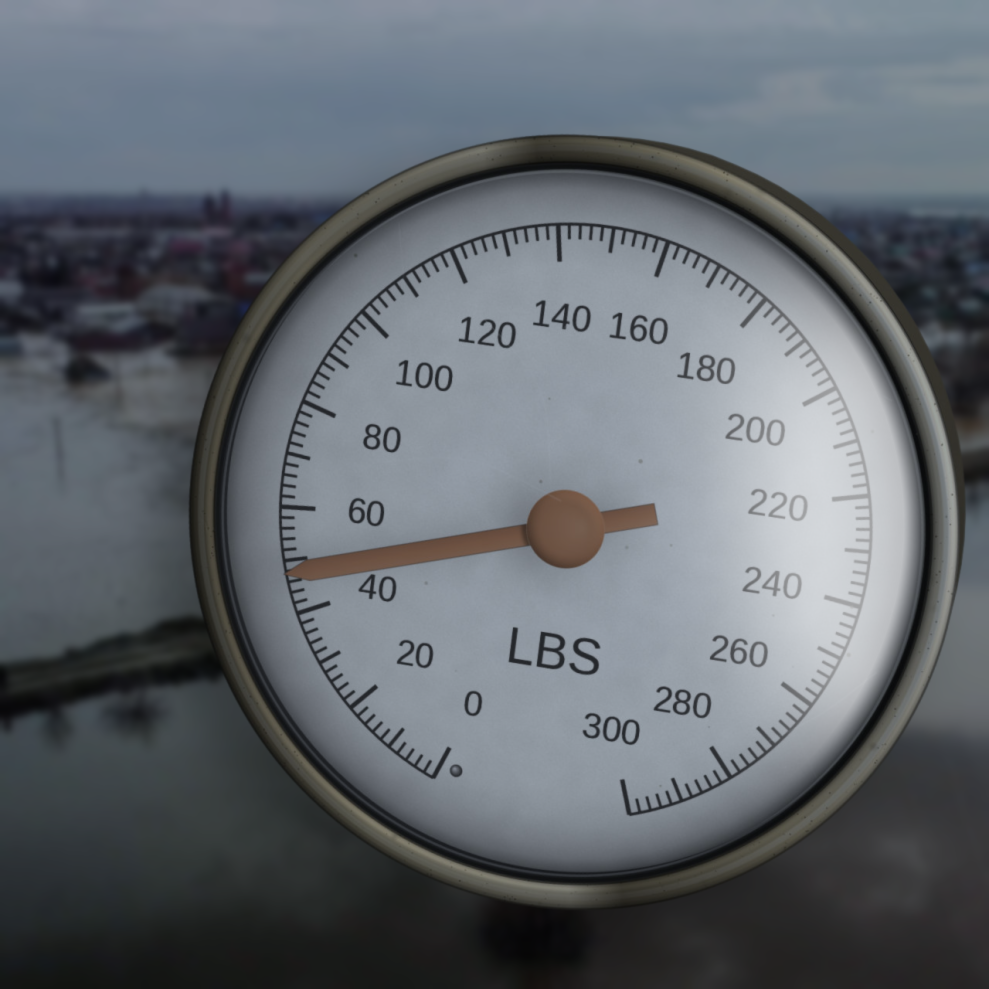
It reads 48,lb
